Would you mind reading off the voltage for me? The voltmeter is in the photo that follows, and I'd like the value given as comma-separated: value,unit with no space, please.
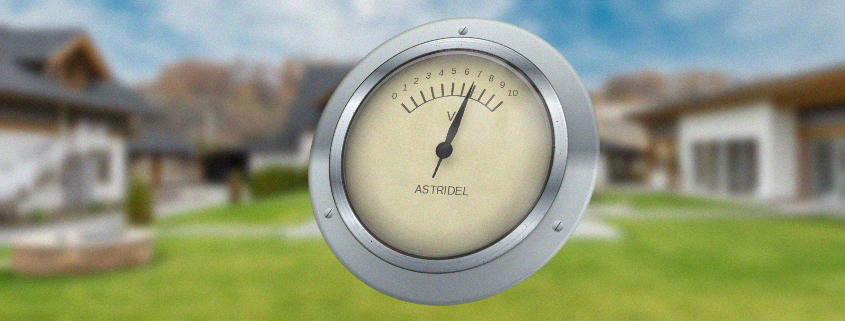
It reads 7,V
